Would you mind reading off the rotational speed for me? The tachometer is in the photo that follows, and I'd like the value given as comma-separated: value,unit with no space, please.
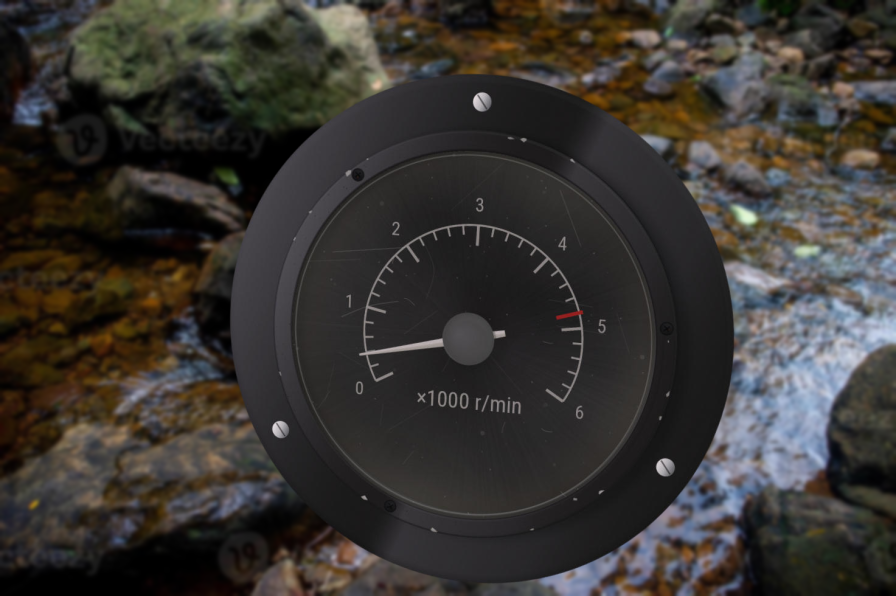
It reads 400,rpm
